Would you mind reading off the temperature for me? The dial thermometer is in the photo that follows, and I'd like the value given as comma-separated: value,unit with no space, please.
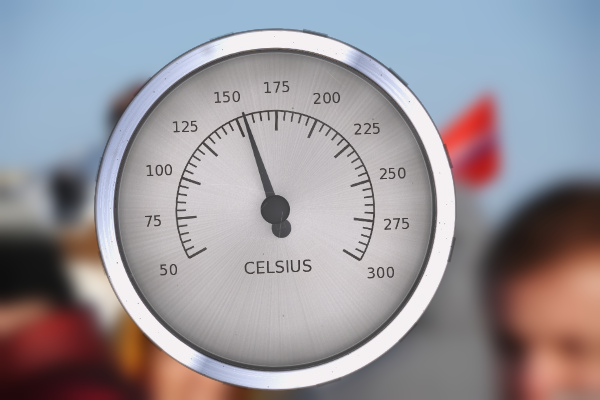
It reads 155,°C
